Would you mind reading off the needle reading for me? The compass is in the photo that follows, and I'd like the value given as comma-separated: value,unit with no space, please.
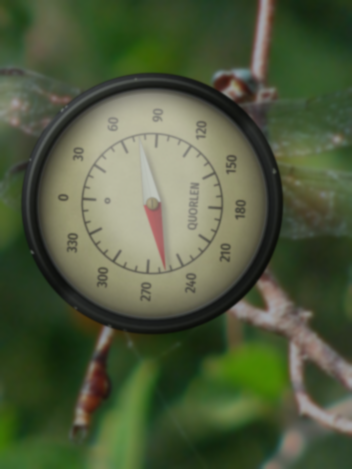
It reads 255,°
